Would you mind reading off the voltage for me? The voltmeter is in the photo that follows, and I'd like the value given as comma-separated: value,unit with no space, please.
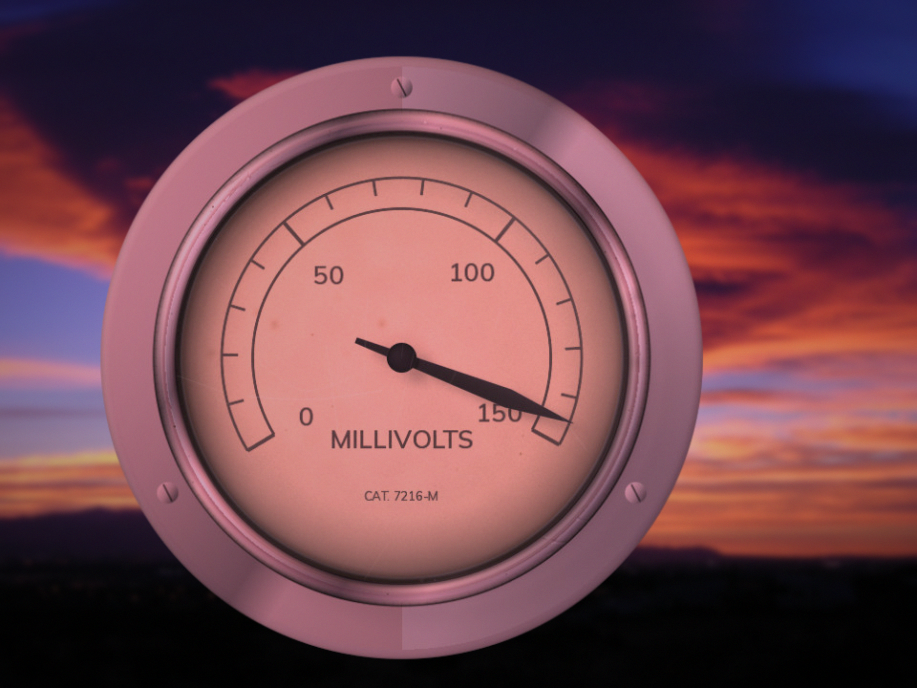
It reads 145,mV
